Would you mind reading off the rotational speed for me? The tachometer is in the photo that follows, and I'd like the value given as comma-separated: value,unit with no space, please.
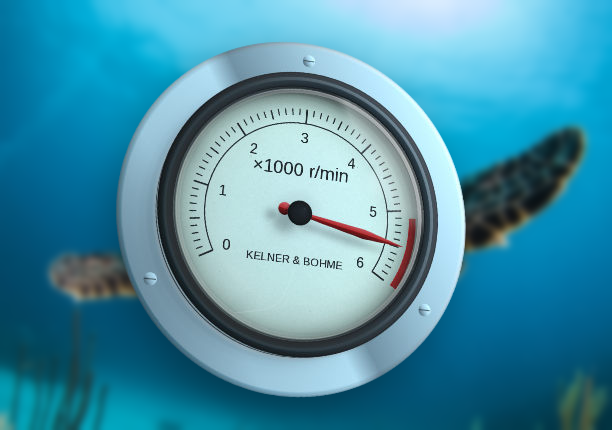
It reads 5500,rpm
